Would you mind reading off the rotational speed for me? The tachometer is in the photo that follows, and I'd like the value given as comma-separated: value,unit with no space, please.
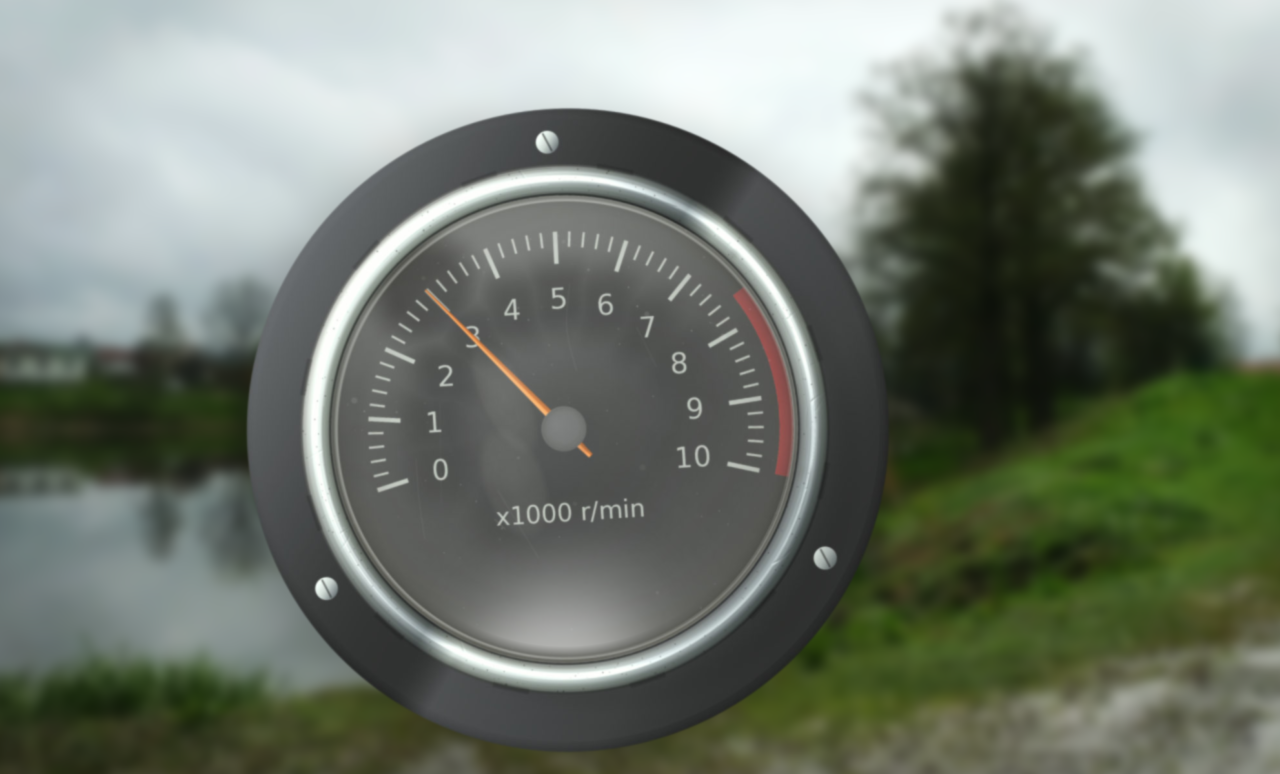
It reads 3000,rpm
